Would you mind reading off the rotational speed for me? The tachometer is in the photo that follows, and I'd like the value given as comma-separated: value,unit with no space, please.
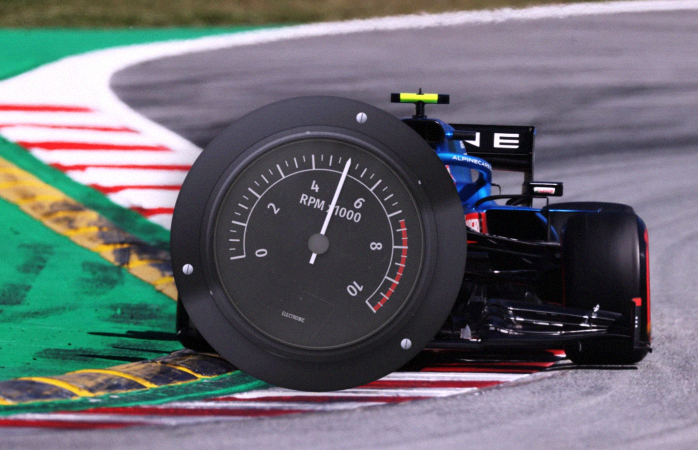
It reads 5000,rpm
